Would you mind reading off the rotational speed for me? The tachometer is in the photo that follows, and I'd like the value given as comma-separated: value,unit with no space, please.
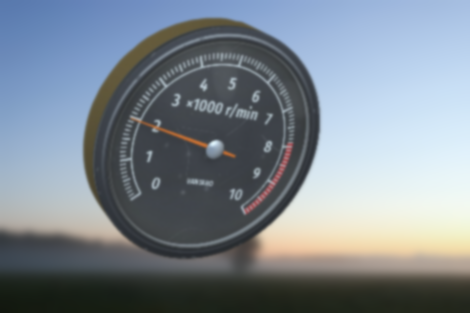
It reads 2000,rpm
